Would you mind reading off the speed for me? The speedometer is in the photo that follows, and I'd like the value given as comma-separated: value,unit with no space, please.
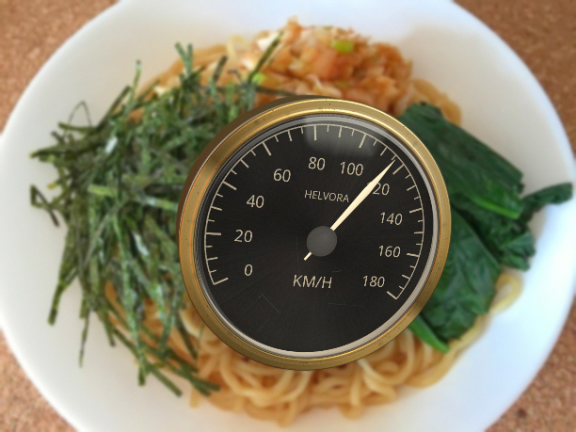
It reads 115,km/h
